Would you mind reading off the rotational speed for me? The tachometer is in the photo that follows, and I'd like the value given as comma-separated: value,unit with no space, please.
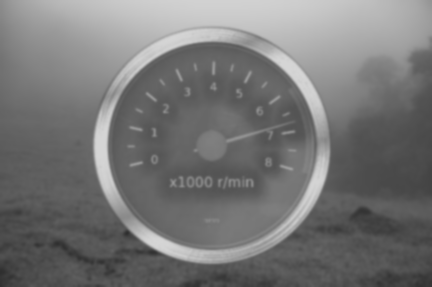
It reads 6750,rpm
